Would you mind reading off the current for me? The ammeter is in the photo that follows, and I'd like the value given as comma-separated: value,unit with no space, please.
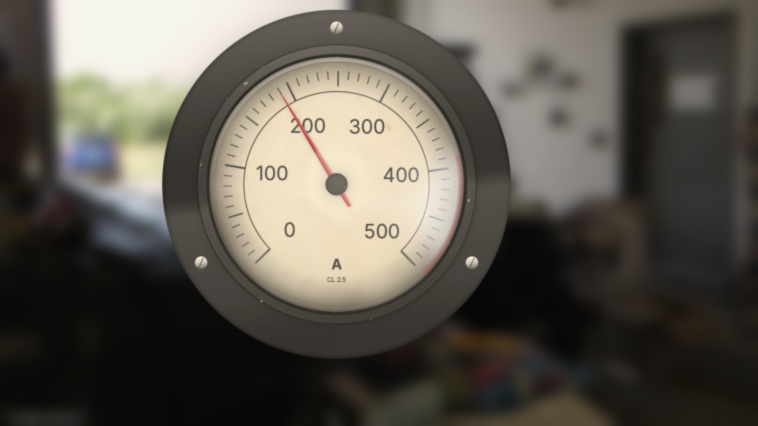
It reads 190,A
